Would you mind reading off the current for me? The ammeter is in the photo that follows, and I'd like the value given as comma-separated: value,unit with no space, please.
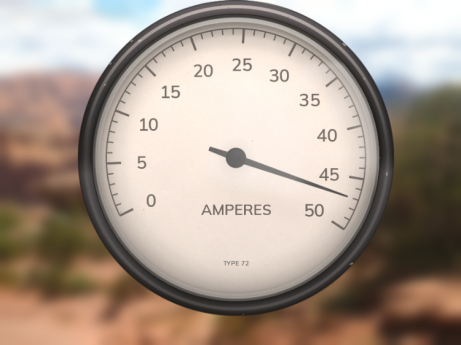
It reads 47,A
